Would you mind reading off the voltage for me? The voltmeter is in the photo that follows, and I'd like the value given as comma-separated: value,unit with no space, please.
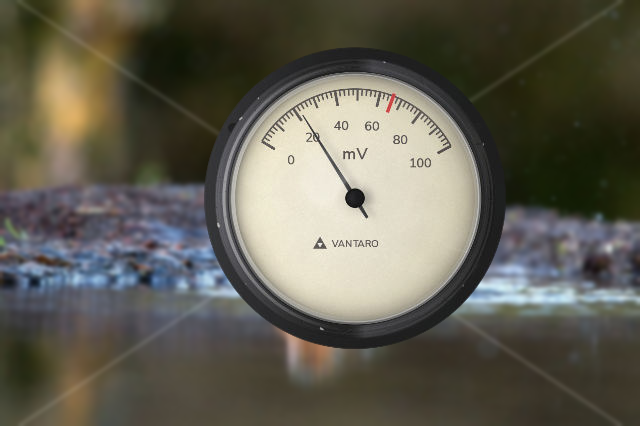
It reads 22,mV
